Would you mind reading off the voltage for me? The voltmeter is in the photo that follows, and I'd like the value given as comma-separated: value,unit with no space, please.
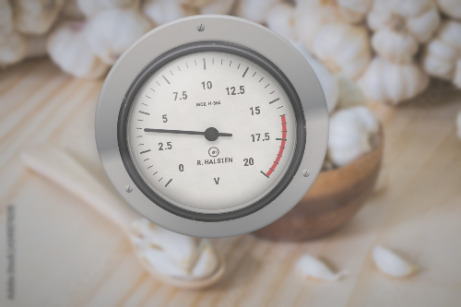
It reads 4,V
